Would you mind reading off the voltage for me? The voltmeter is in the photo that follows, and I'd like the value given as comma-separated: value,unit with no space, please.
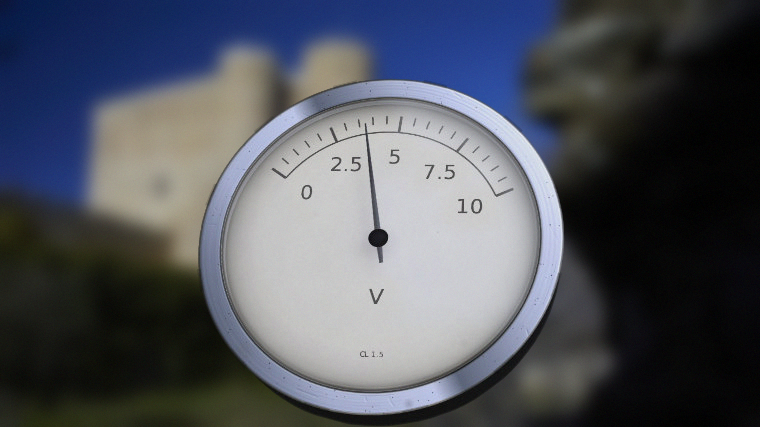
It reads 3.75,V
